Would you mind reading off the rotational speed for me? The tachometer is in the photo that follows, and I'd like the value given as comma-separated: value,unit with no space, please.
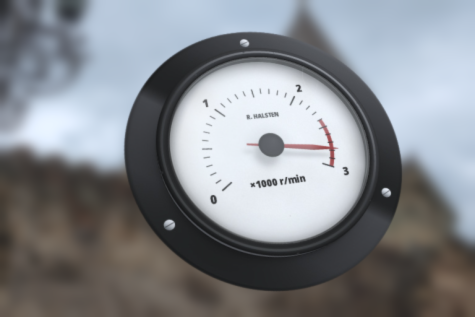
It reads 2800,rpm
